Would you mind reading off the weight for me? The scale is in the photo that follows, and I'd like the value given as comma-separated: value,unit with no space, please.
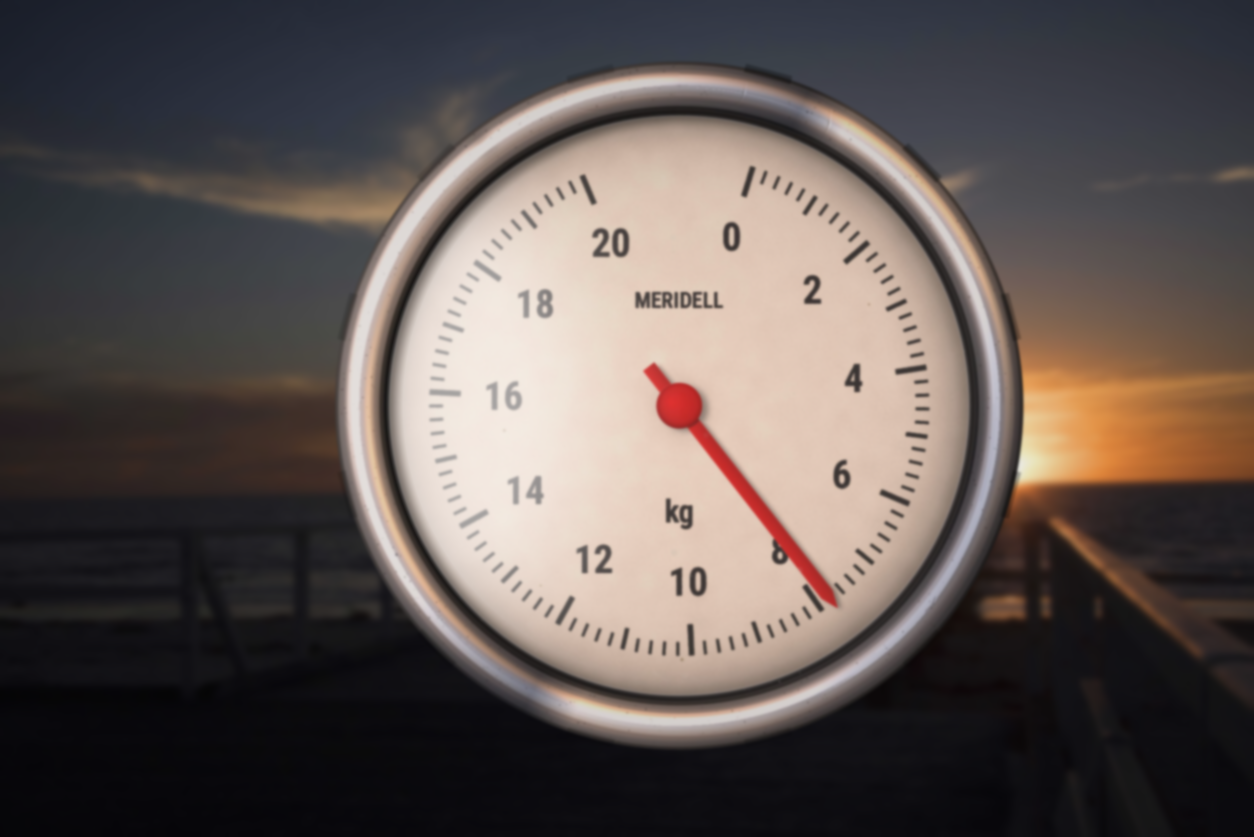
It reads 7.8,kg
